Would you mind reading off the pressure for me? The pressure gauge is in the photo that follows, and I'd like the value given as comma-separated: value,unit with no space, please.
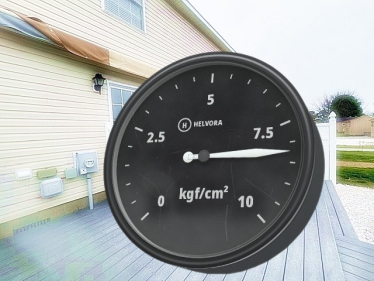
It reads 8.25,kg/cm²
